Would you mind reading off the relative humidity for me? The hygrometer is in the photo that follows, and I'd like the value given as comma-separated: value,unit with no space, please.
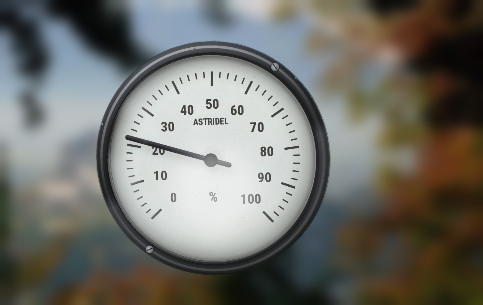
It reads 22,%
